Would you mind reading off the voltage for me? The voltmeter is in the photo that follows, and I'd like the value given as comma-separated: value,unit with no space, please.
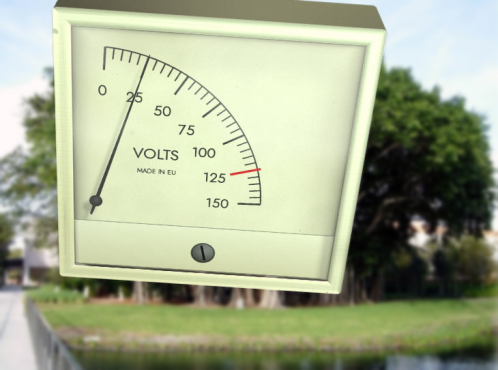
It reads 25,V
